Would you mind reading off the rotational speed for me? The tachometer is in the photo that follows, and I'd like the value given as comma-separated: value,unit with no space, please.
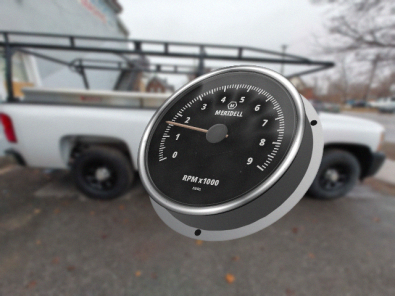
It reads 1500,rpm
